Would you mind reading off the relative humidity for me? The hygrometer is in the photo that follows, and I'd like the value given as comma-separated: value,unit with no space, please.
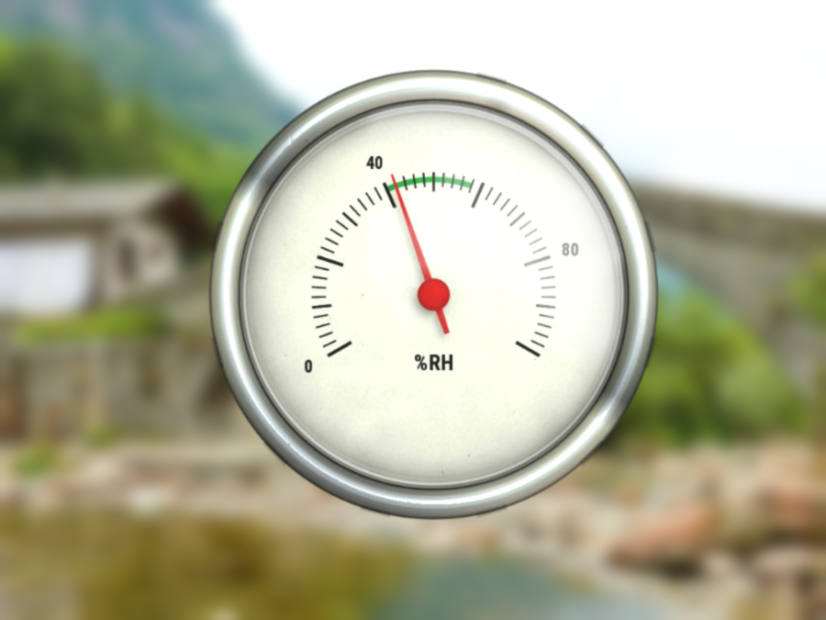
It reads 42,%
